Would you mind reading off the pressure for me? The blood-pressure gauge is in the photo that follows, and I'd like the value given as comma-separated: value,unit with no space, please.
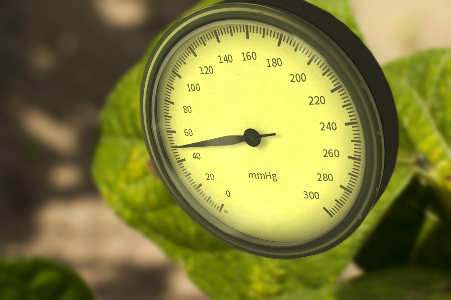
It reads 50,mmHg
